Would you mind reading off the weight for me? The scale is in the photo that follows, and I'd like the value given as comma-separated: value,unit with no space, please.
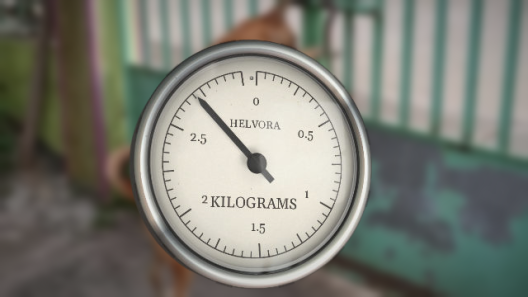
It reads 2.7,kg
